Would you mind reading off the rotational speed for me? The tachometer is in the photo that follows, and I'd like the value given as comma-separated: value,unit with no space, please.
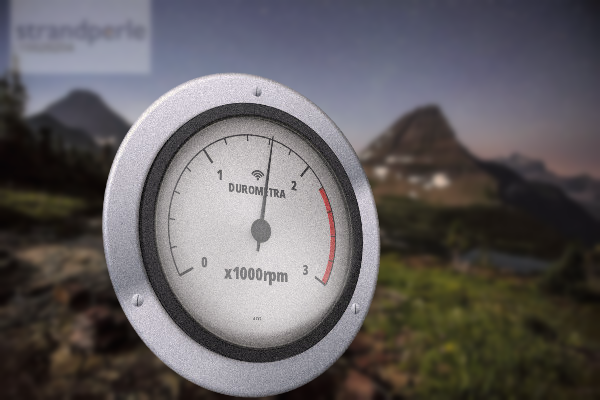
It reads 1600,rpm
